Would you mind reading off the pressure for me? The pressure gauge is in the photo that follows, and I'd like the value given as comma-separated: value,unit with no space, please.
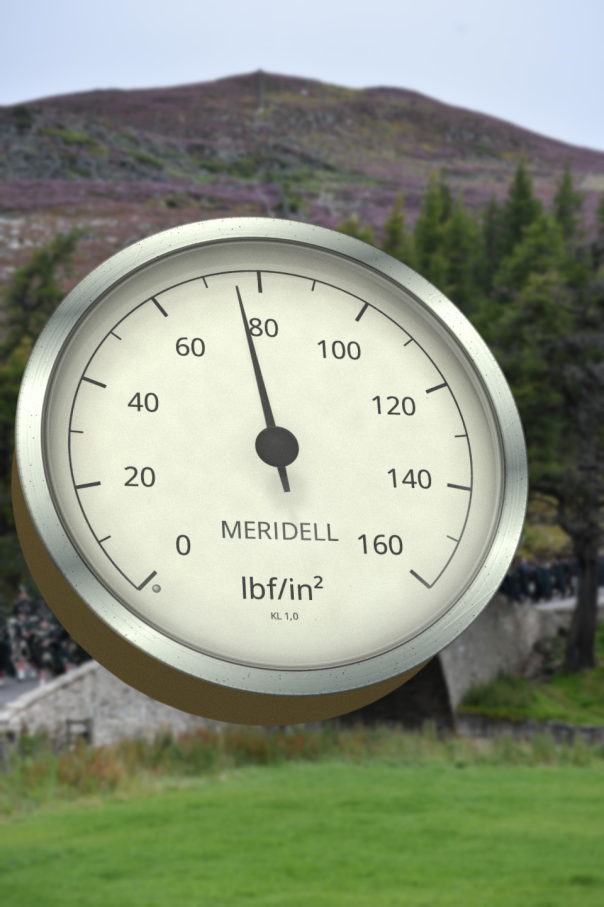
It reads 75,psi
